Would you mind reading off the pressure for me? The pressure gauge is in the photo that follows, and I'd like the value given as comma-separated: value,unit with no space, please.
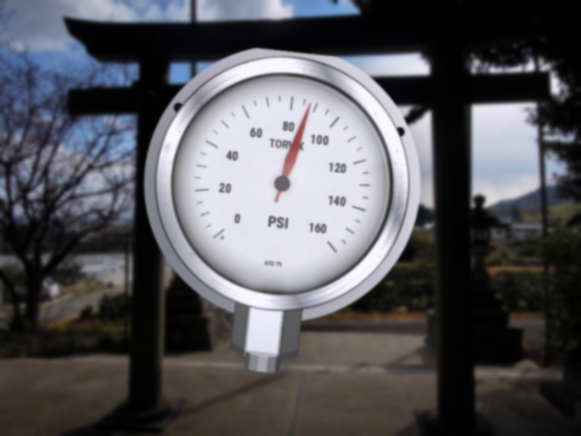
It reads 87.5,psi
